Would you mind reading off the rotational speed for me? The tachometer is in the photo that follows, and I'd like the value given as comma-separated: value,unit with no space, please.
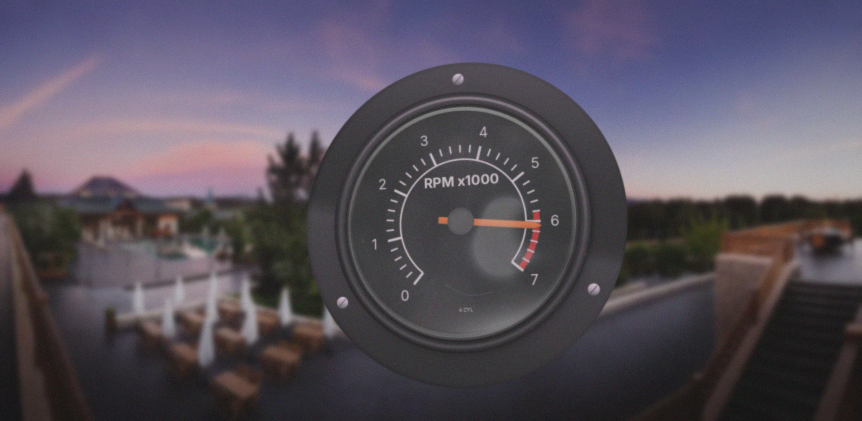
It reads 6100,rpm
